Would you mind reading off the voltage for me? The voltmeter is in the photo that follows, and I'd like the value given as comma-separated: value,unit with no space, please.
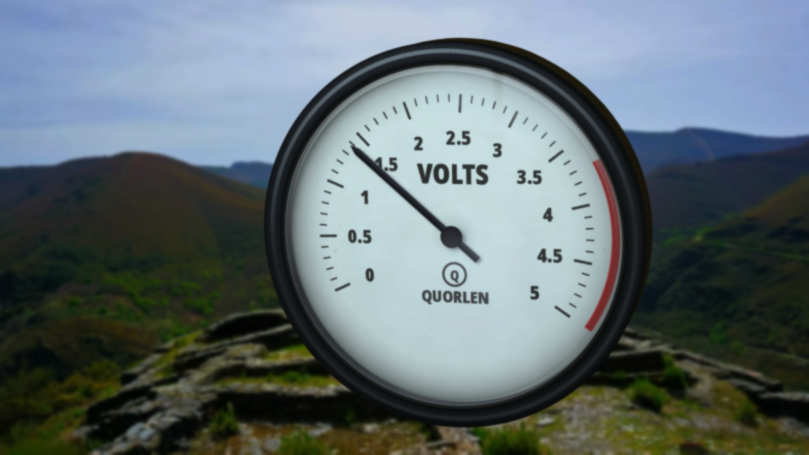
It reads 1.4,V
